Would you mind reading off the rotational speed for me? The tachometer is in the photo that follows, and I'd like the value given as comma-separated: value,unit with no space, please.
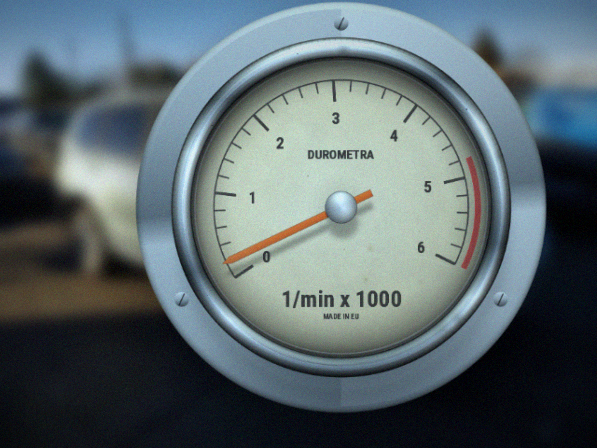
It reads 200,rpm
